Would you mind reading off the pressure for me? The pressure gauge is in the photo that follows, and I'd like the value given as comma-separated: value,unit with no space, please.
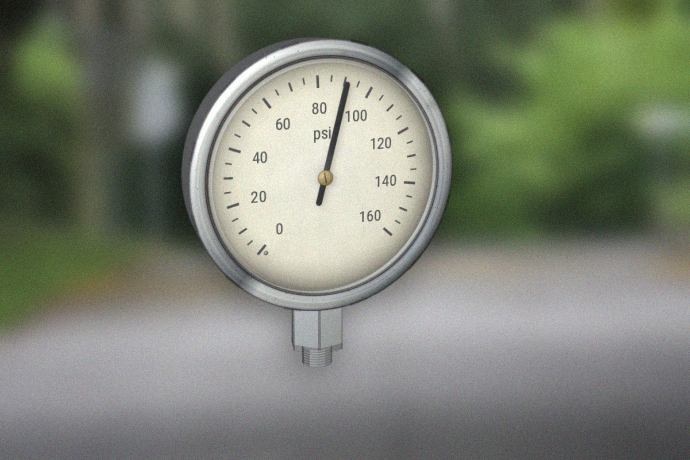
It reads 90,psi
